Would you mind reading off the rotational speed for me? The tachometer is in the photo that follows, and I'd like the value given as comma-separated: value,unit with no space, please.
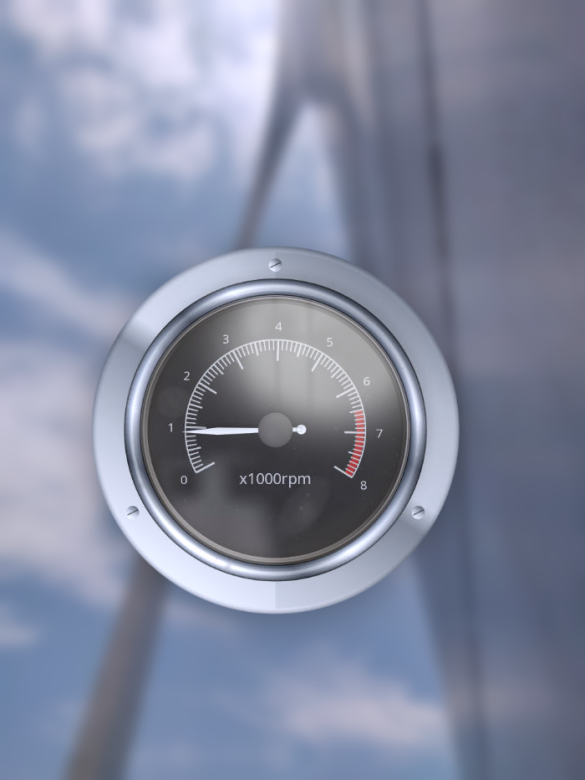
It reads 900,rpm
